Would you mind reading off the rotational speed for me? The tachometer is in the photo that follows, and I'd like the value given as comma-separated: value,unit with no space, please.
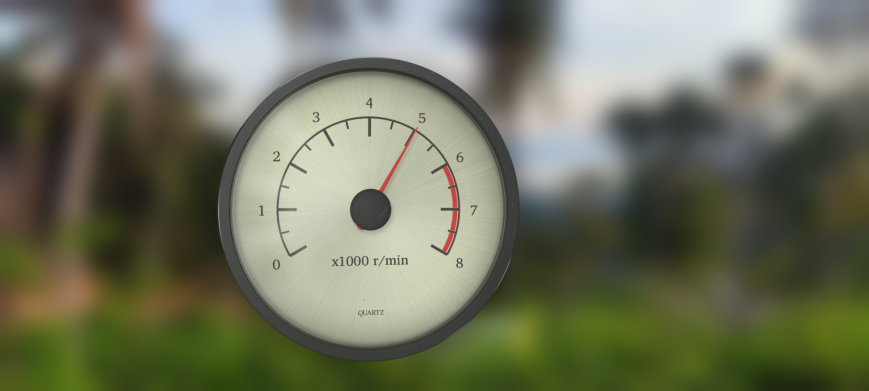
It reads 5000,rpm
